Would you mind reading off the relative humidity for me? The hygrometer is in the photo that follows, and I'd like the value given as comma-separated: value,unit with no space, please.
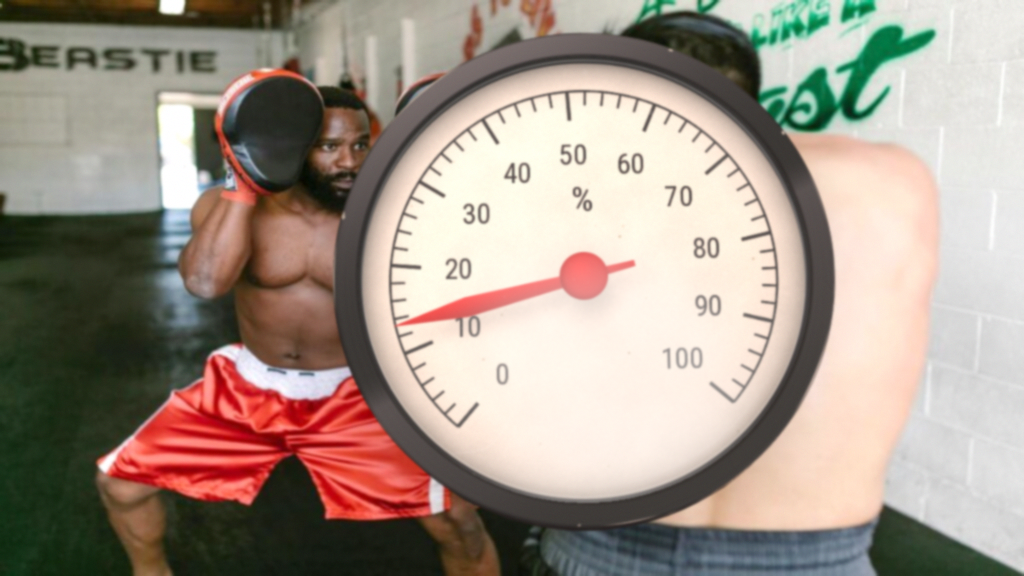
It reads 13,%
